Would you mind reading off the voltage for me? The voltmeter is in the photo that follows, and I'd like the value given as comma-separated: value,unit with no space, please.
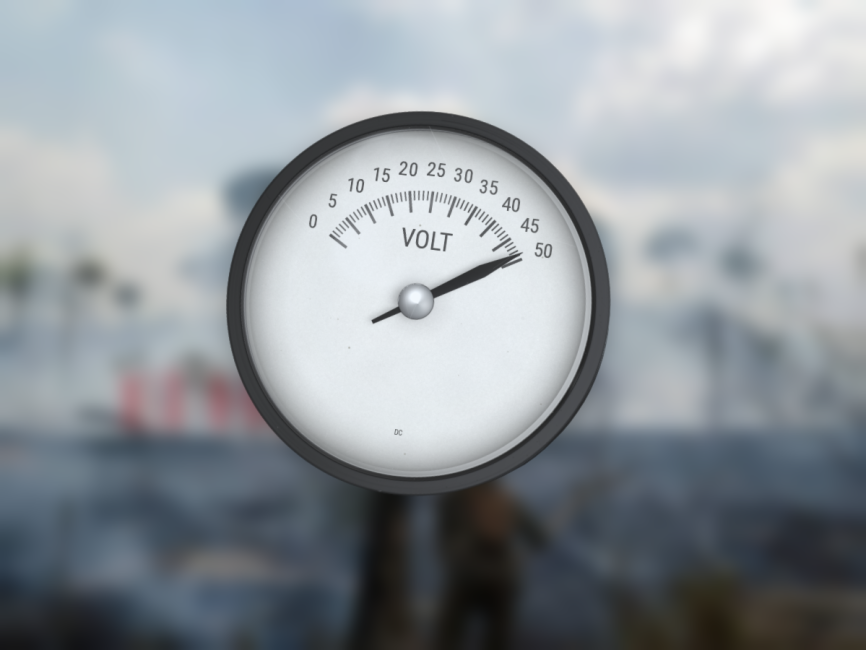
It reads 49,V
